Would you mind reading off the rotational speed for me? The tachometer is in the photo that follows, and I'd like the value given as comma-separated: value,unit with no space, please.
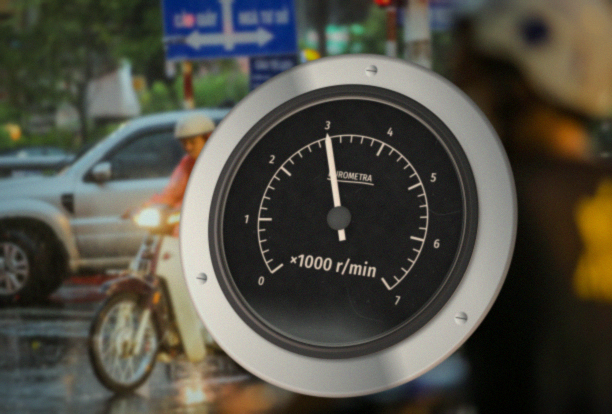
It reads 3000,rpm
